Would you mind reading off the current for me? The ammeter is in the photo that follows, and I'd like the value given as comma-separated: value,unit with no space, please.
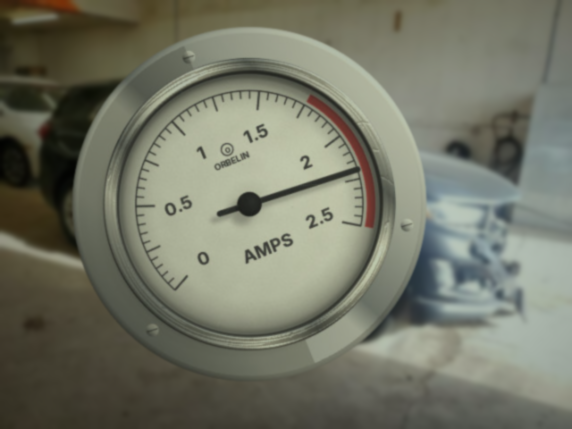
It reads 2.2,A
